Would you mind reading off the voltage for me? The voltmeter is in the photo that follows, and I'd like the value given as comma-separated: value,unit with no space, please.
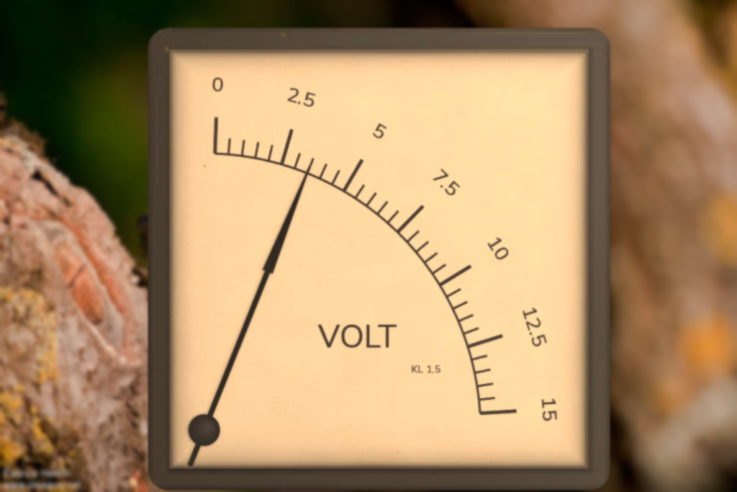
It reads 3.5,V
